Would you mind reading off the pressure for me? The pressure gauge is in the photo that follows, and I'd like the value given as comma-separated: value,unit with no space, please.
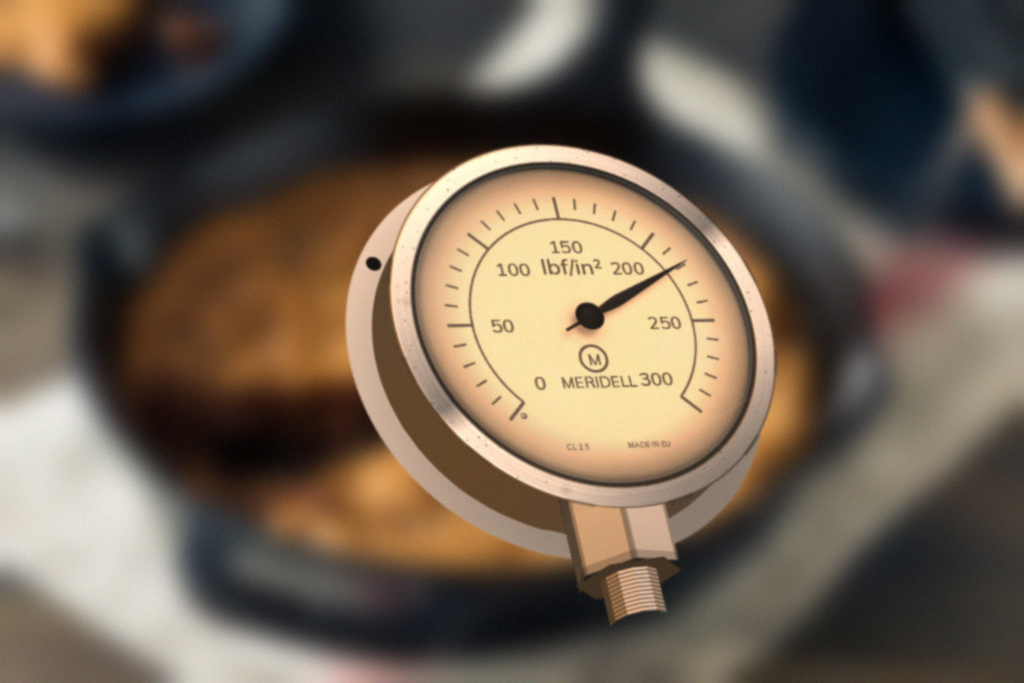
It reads 220,psi
